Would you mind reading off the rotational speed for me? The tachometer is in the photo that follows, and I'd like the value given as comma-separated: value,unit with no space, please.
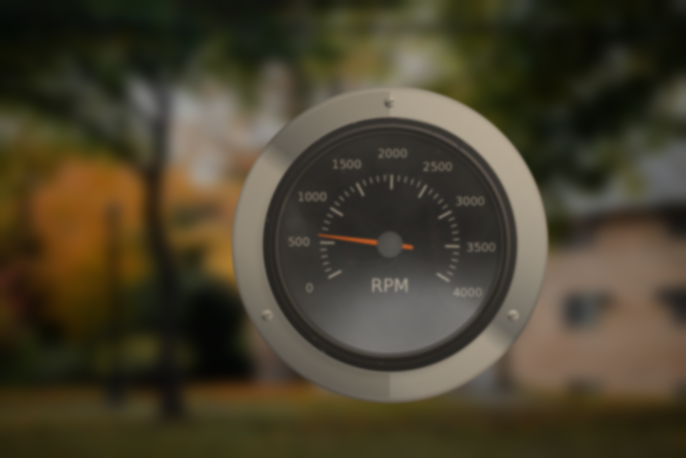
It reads 600,rpm
